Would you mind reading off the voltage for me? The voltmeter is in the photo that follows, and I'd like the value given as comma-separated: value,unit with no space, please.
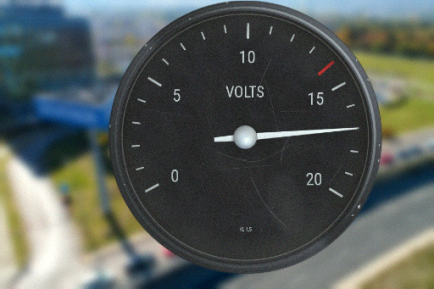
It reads 17,V
